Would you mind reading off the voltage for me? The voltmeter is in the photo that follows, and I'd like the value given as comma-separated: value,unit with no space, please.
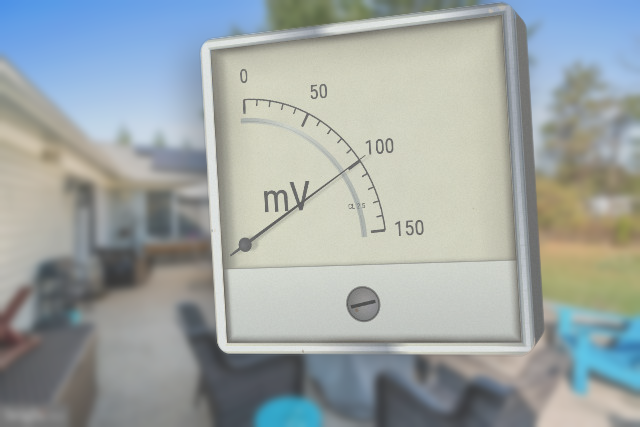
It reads 100,mV
